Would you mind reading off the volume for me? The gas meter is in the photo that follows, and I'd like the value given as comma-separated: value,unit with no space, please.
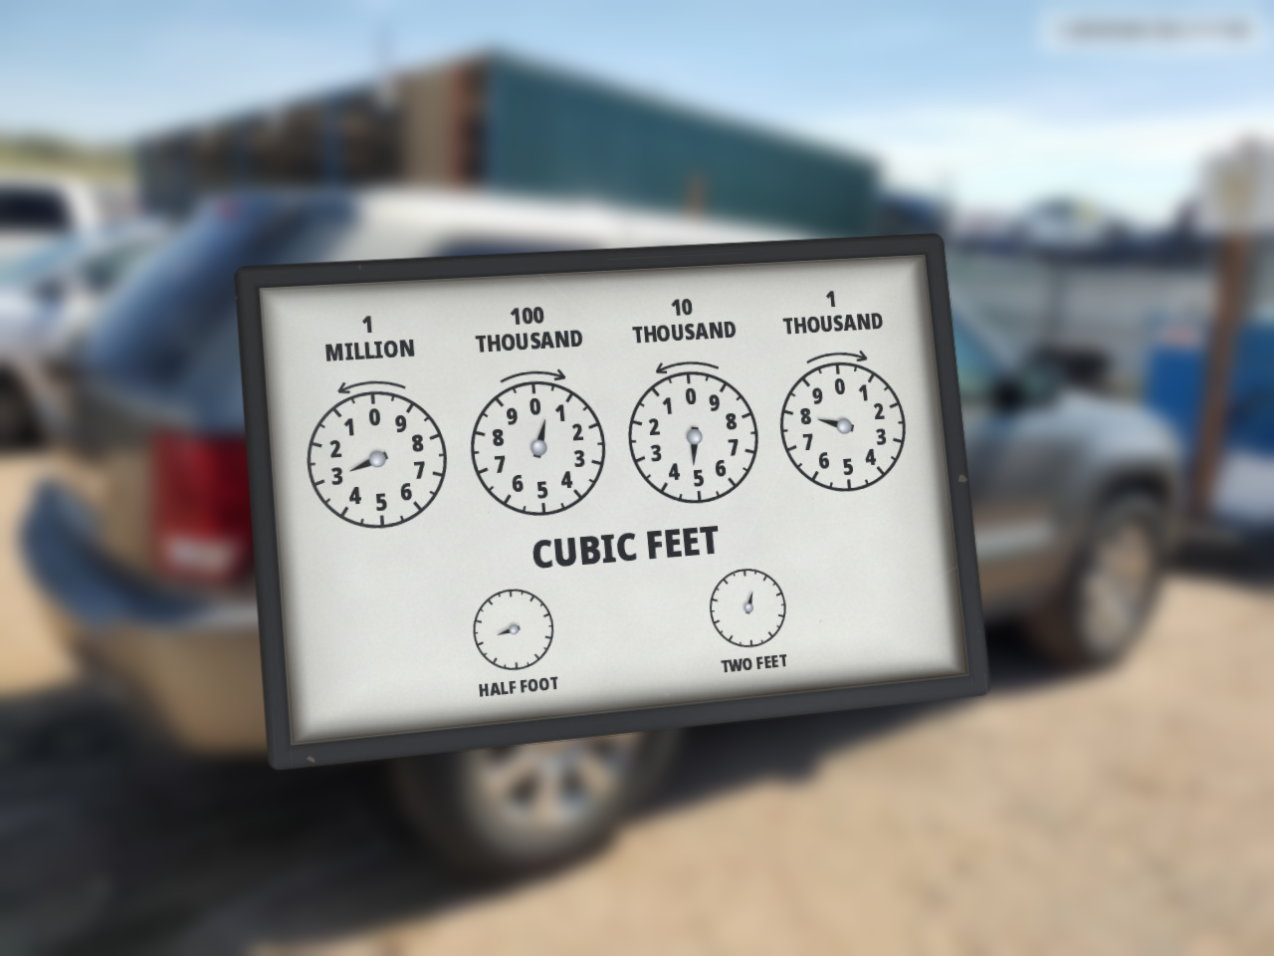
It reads 304800,ft³
